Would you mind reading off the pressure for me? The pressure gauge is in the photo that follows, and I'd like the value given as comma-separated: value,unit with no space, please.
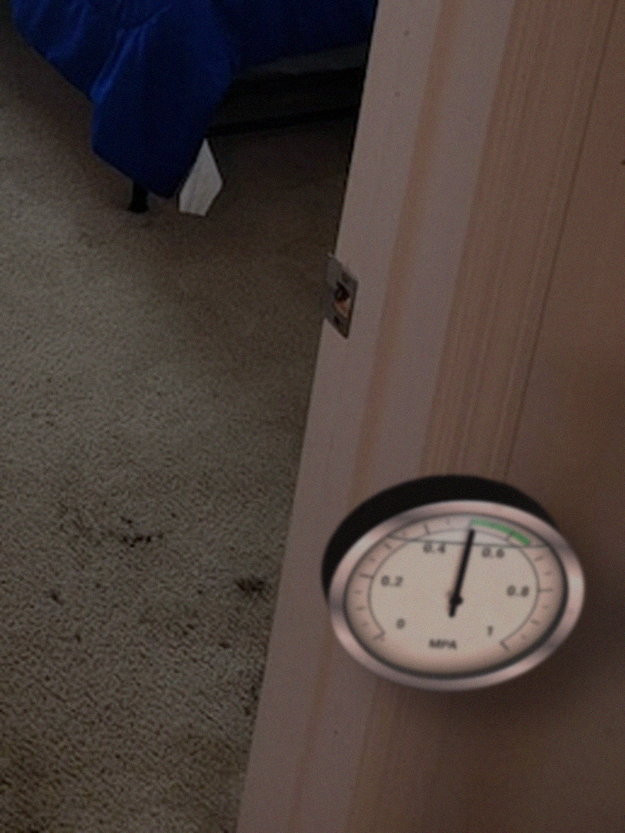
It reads 0.5,MPa
